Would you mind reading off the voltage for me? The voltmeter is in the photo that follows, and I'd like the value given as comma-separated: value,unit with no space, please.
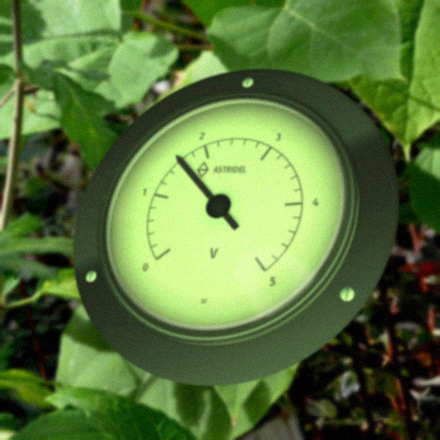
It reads 1.6,V
